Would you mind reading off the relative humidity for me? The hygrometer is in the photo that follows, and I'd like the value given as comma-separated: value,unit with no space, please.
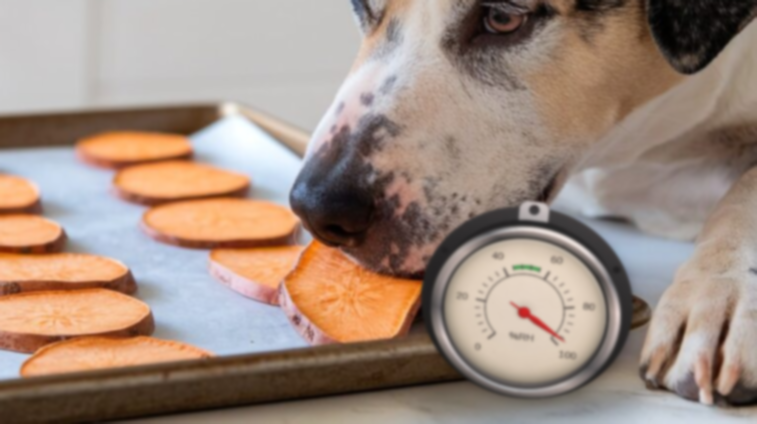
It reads 96,%
